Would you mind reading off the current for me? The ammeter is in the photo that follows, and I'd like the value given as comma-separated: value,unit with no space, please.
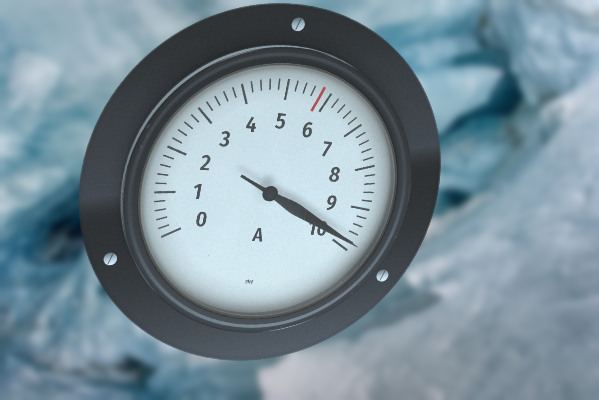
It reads 9.8,A
